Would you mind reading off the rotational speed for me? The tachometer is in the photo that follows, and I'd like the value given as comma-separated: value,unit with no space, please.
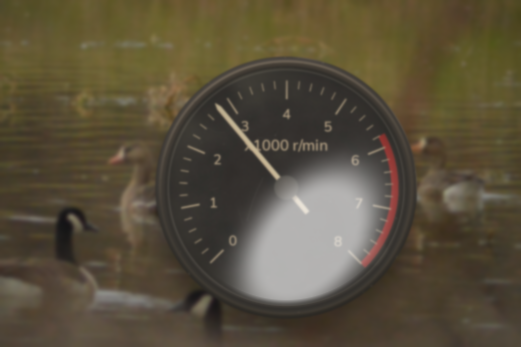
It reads 2800,rpm
